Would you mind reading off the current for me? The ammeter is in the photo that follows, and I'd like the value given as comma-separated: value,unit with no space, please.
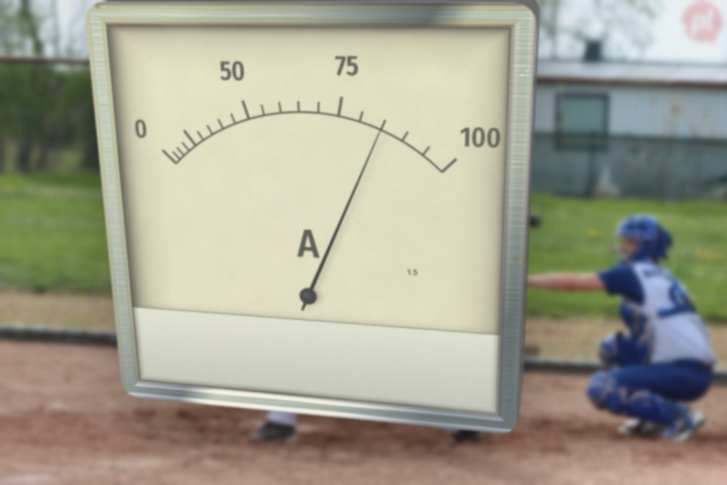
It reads 85,A
